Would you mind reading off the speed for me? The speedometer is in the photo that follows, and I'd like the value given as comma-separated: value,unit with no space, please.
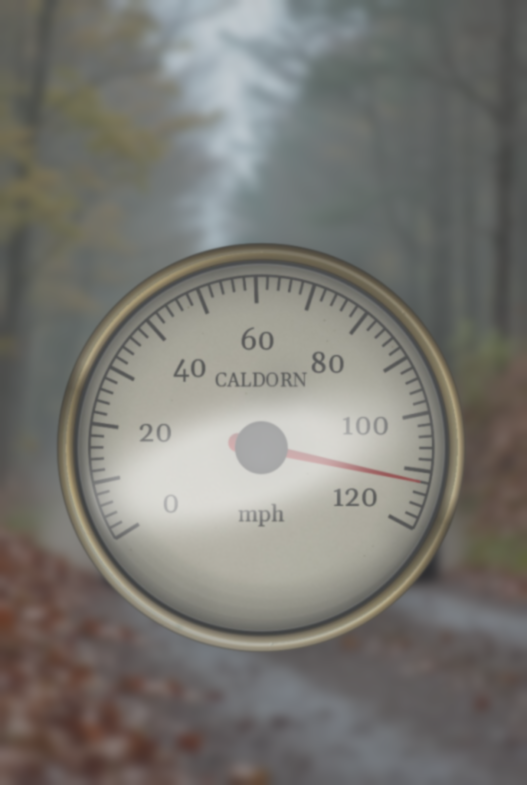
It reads 112,mph
